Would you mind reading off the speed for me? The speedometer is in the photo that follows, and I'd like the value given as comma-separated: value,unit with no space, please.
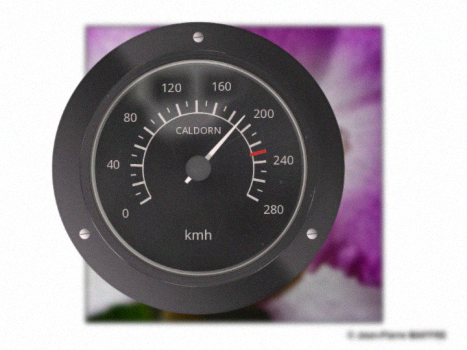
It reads 190,km/h
